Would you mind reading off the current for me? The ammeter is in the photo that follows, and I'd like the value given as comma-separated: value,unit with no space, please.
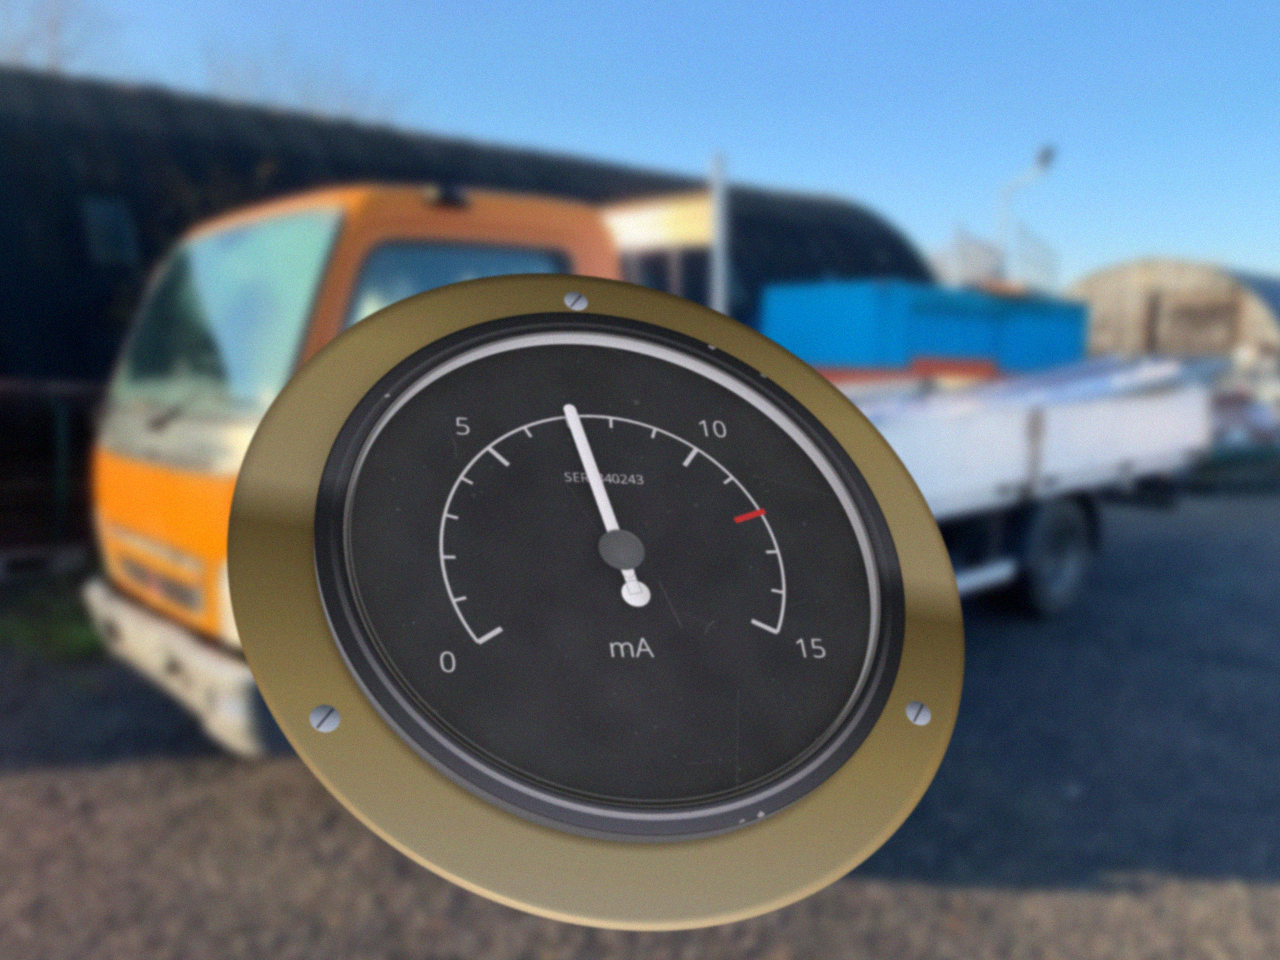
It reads 7,mA
